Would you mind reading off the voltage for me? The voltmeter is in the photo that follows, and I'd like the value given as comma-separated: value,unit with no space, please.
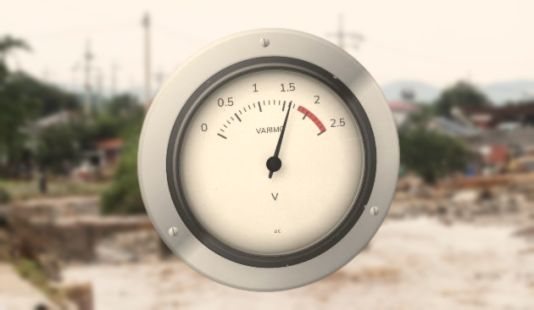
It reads 1.6,V
